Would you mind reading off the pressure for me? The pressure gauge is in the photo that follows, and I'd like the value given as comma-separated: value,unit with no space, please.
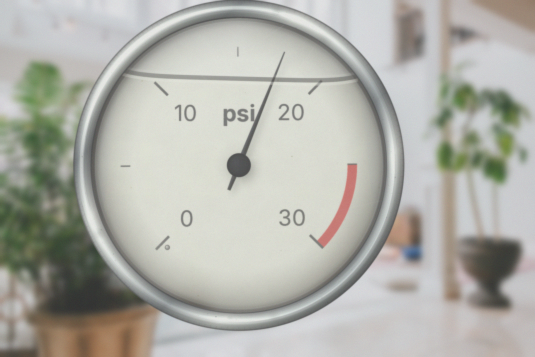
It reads 17.5,psi
